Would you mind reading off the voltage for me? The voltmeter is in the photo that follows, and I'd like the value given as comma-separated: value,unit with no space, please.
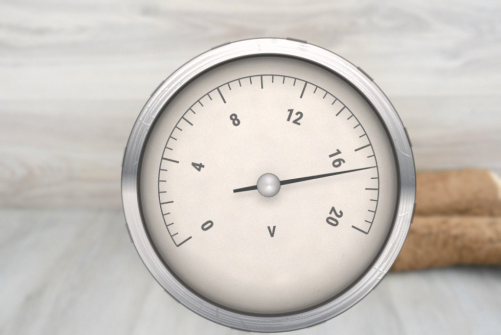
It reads 17,V
